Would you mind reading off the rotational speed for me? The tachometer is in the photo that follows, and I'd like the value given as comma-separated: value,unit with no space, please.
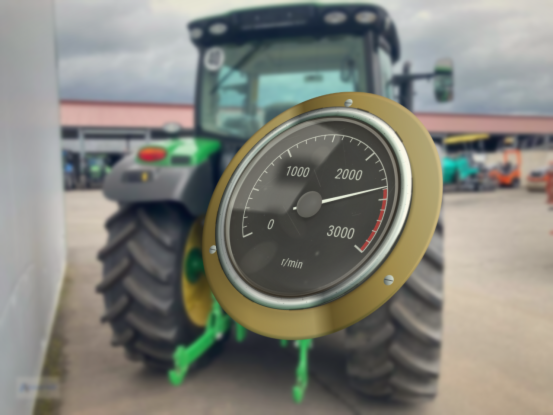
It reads 2400,rpm
